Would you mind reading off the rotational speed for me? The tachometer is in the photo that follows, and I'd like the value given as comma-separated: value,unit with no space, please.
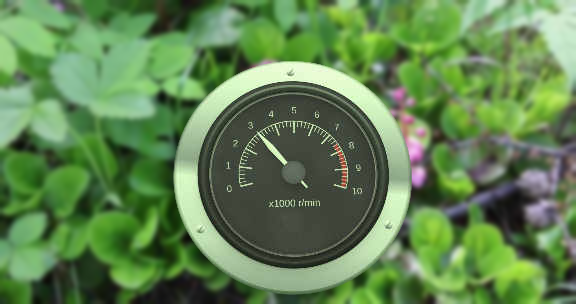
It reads 3000,rpm
